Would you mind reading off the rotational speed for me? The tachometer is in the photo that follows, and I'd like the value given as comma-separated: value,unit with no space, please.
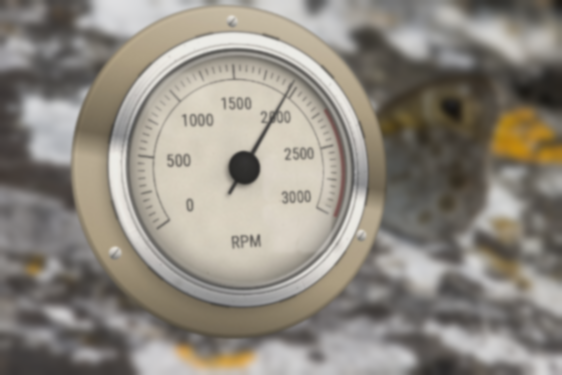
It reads 1950,rpm
